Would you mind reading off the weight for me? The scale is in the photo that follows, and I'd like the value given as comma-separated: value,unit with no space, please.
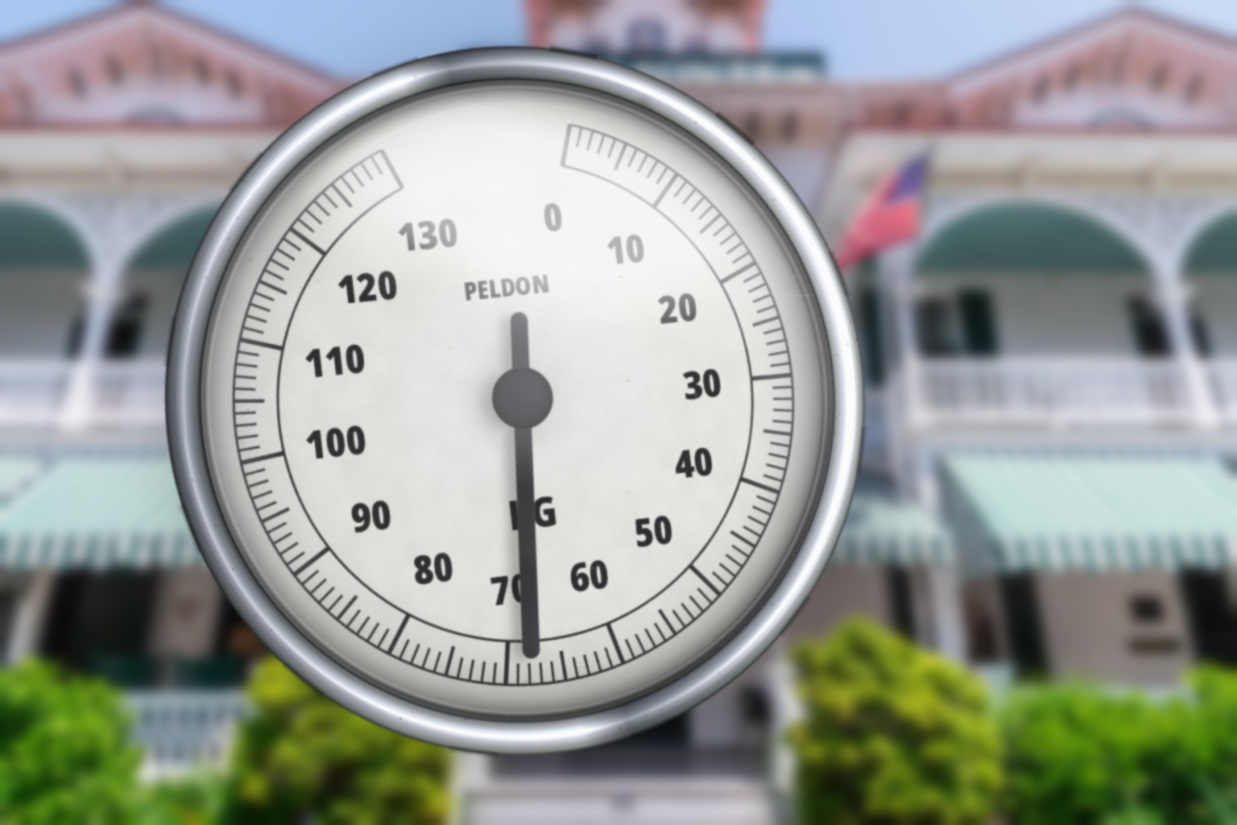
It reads 68,kg
